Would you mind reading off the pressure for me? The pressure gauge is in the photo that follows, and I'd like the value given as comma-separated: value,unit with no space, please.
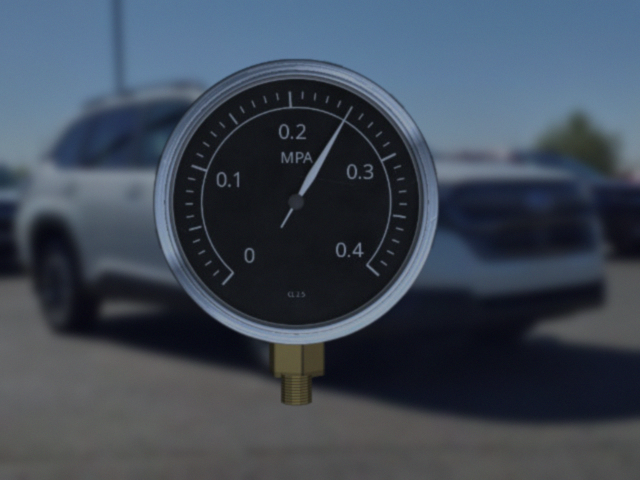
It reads 0.25,MPa
